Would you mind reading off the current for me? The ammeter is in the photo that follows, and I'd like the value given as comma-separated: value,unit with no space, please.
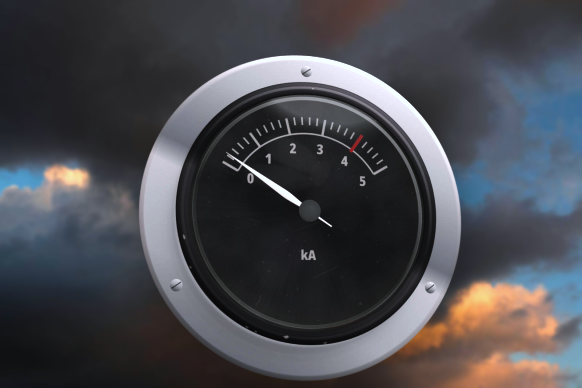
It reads 0.2,kA
